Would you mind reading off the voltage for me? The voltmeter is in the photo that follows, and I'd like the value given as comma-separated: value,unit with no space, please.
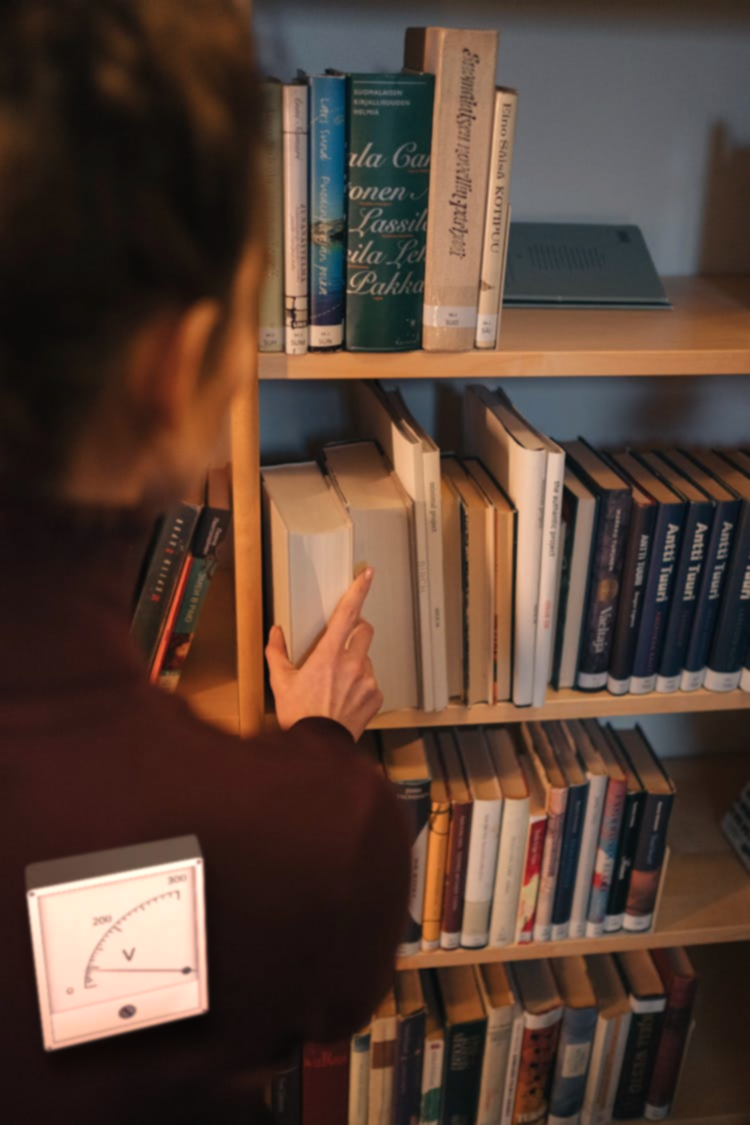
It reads 100,V
